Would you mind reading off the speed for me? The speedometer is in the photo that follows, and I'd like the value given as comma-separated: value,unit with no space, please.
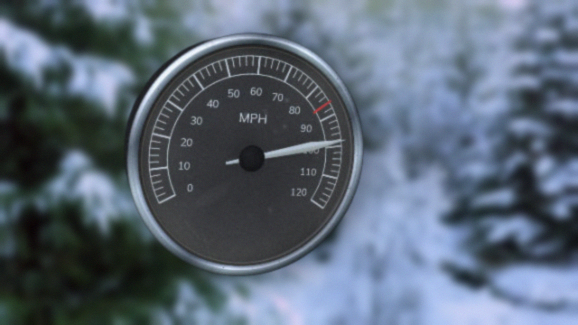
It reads 98,mph
